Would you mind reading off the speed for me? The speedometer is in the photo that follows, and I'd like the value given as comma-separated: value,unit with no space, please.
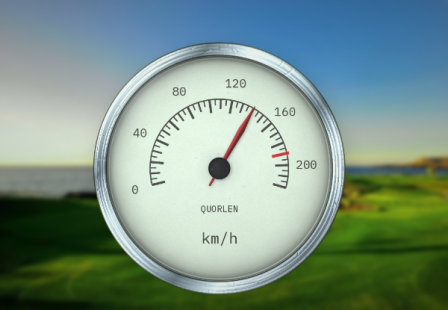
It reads 140,km/h
